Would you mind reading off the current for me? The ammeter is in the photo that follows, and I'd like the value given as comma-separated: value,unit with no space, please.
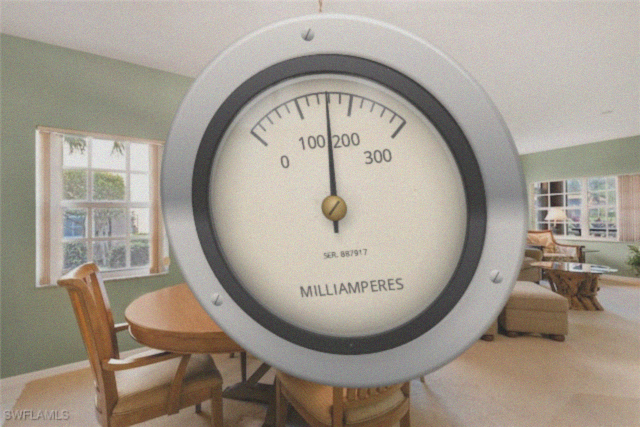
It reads 160,mA
